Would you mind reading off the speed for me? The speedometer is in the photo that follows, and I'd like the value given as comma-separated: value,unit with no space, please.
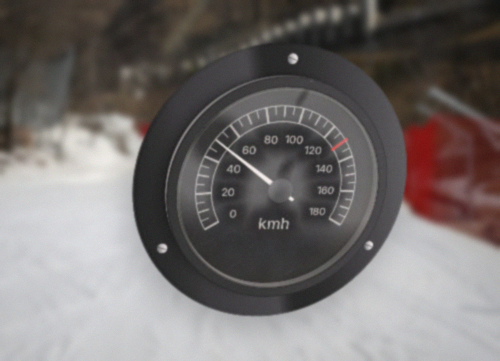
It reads 50,km/h
